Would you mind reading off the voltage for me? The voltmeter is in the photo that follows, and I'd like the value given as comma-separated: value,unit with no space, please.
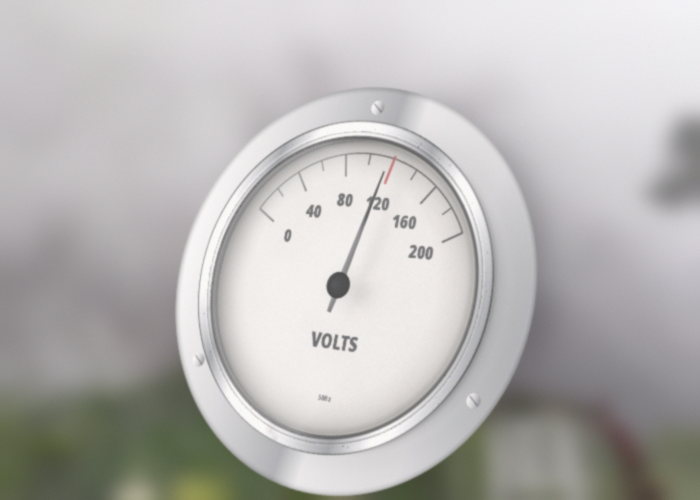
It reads 120,V
